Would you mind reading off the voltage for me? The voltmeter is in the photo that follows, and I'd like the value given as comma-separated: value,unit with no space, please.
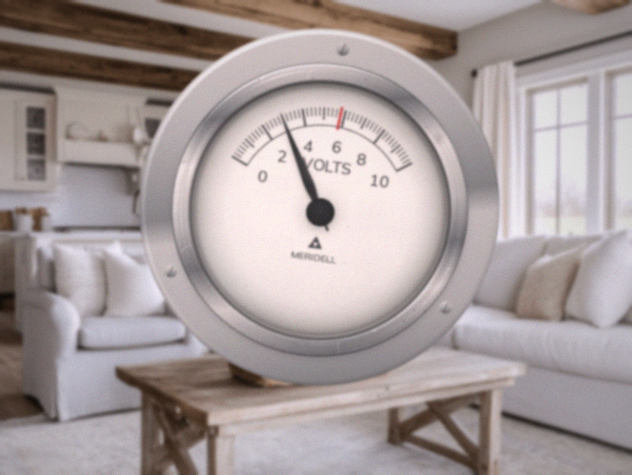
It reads 3,V
